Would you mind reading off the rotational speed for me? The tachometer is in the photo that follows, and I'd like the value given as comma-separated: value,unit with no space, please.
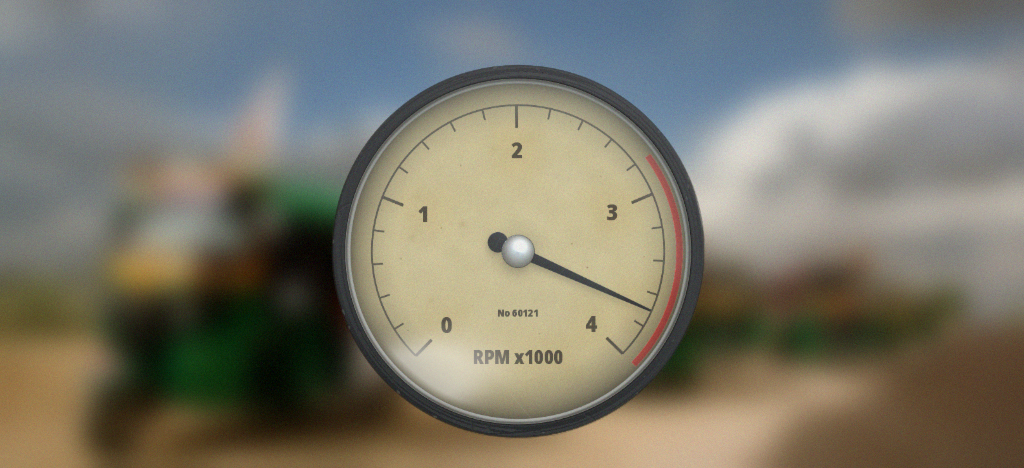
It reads 3700,rpm
